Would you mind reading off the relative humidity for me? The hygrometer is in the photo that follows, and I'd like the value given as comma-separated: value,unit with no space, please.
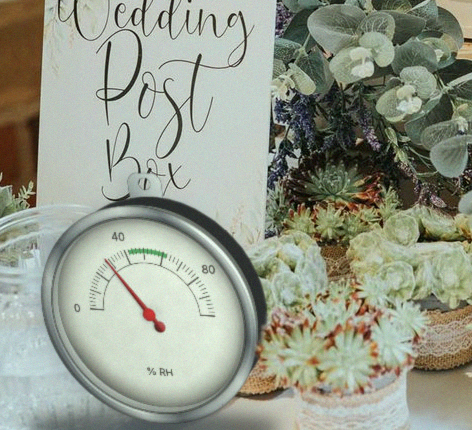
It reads 30,%
